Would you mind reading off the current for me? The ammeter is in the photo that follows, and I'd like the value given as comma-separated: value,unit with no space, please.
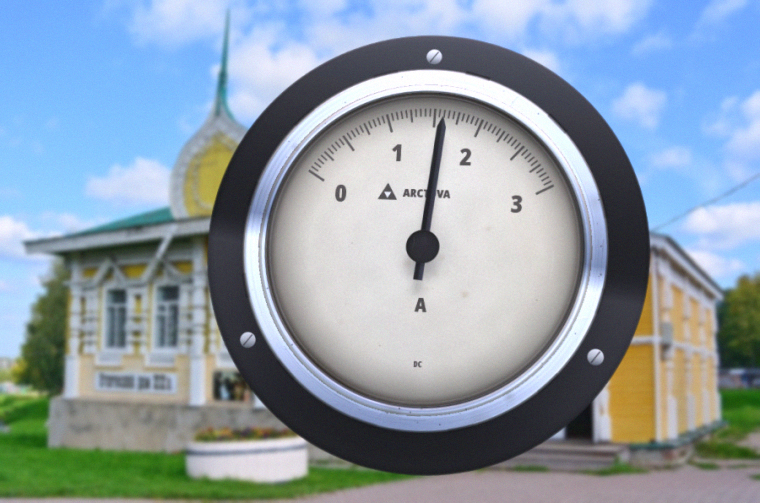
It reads 1.6,A
